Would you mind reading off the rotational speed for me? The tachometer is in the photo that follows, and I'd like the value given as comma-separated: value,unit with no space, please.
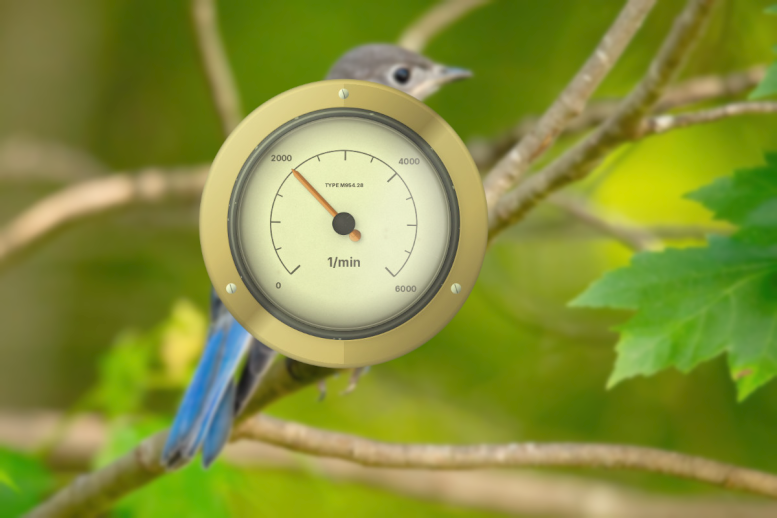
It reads 2000,rpm
